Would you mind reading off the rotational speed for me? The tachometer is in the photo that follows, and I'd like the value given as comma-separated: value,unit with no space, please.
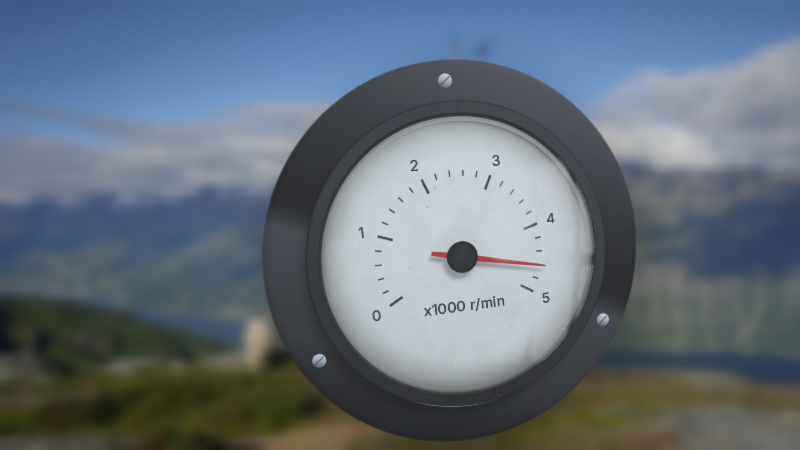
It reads 4600,rpm
